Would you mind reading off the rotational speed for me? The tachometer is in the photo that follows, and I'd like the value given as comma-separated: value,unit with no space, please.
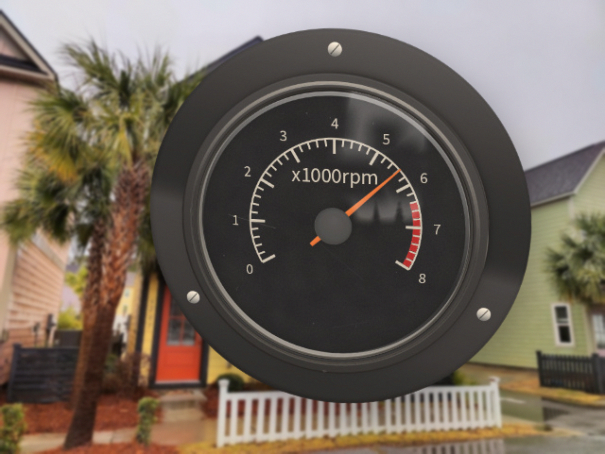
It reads 5600,rpm
